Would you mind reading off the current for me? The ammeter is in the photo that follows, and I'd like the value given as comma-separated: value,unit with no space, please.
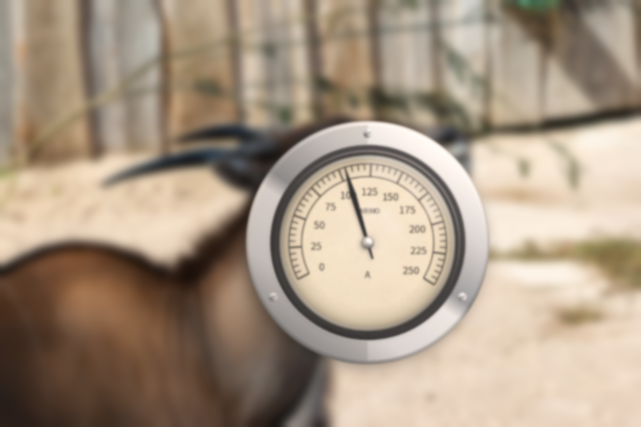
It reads 105,A
